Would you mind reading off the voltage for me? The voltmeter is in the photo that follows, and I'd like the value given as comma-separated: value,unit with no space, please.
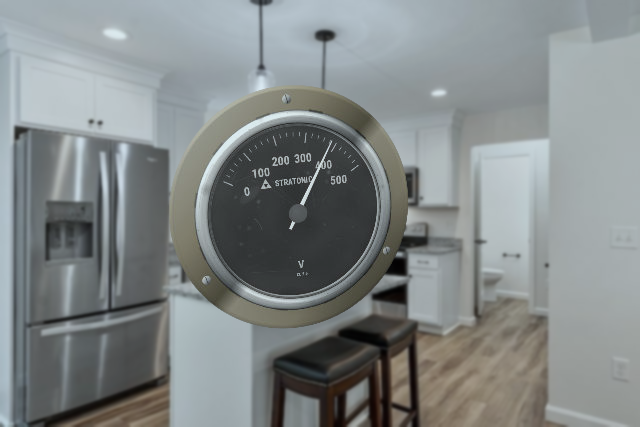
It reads 380,V
